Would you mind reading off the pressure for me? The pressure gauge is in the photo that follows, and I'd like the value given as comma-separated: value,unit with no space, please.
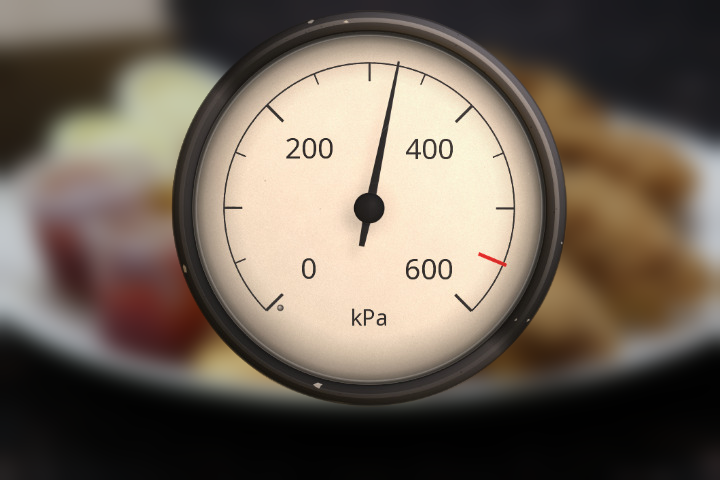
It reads 325,kPa
